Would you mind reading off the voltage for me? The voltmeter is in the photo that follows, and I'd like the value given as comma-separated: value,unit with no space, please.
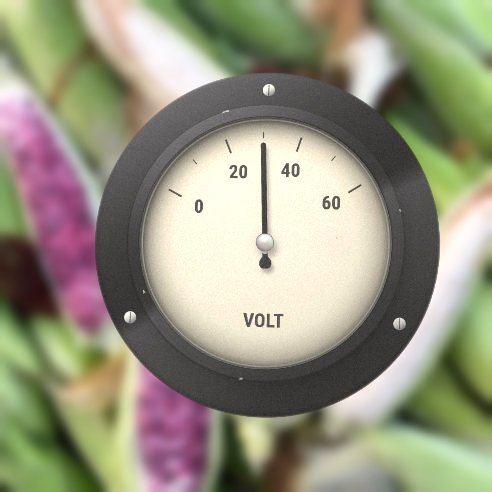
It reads 30,V
